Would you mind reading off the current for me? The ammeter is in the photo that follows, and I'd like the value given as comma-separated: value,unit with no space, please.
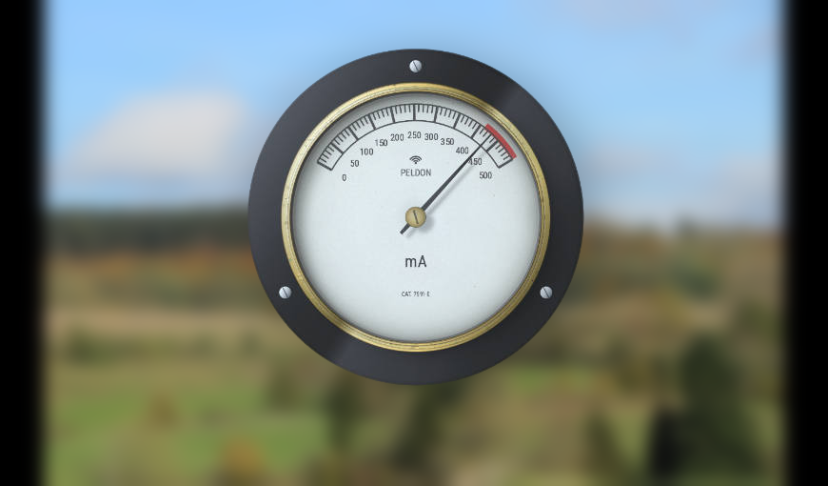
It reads 430,mA
